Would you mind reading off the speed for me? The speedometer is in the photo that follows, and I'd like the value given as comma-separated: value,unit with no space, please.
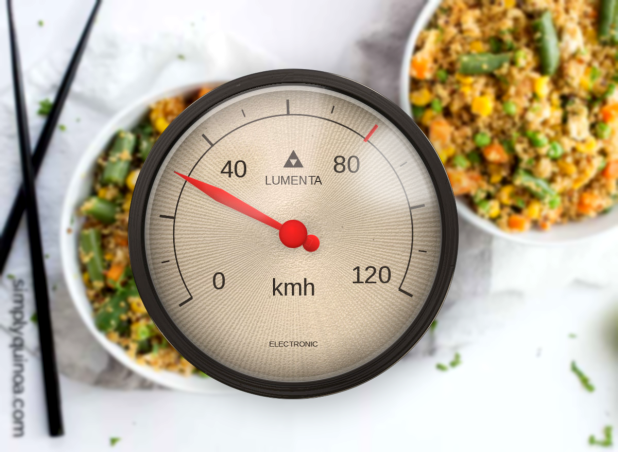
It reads 30,km/h
